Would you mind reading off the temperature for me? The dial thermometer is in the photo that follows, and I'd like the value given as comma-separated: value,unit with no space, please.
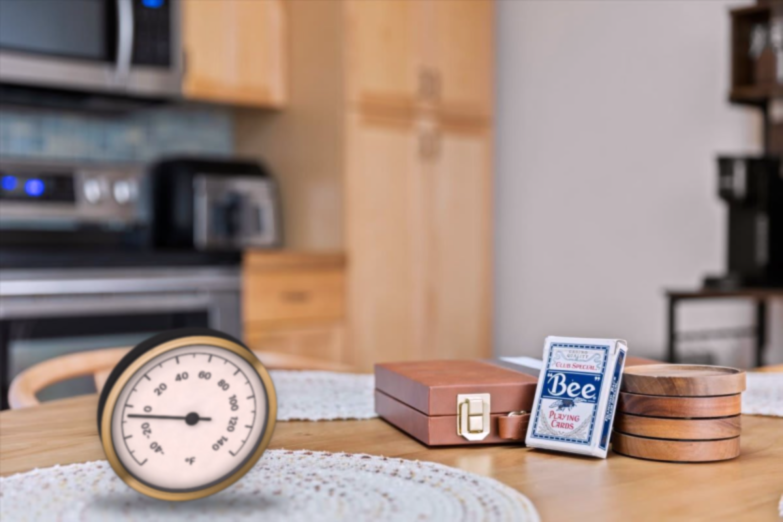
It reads -5,°F
